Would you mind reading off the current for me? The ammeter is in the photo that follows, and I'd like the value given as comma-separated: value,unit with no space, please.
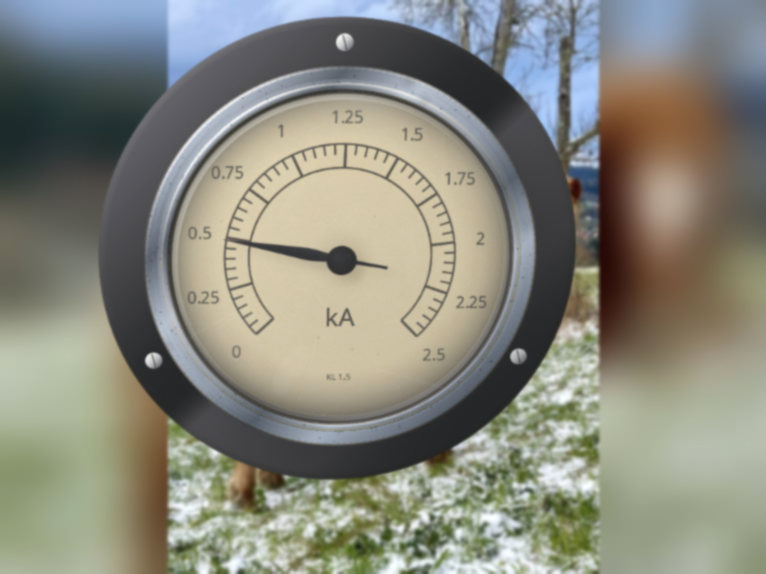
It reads 0.5,kA
